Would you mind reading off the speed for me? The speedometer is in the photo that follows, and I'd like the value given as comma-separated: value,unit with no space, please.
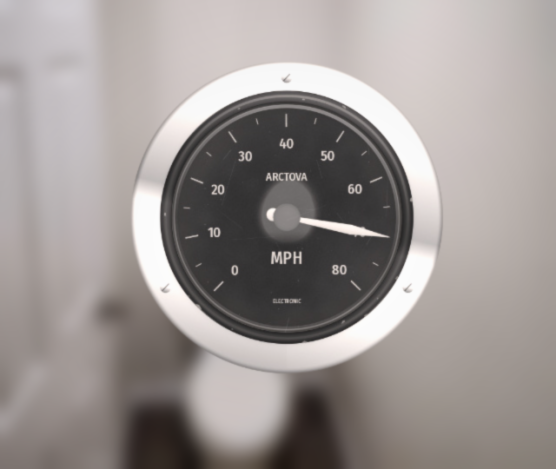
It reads 70,mph
